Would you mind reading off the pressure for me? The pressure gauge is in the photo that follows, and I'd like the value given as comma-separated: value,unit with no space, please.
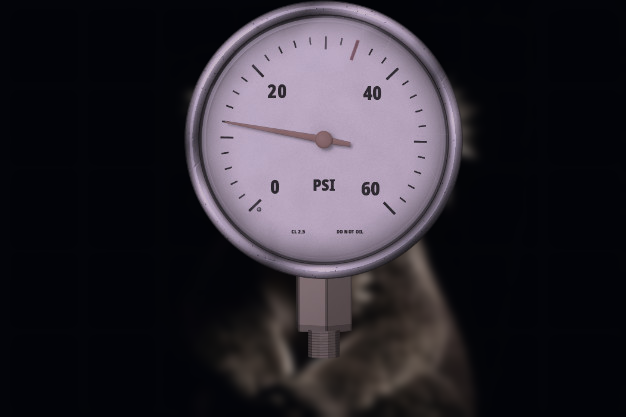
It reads 12,psi
